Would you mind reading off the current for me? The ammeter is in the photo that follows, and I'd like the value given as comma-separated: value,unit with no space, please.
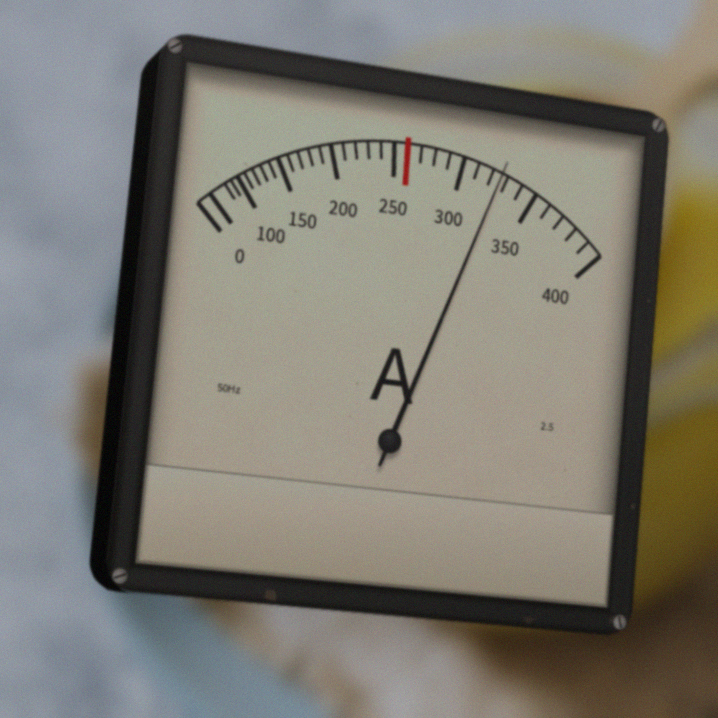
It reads 325,A
